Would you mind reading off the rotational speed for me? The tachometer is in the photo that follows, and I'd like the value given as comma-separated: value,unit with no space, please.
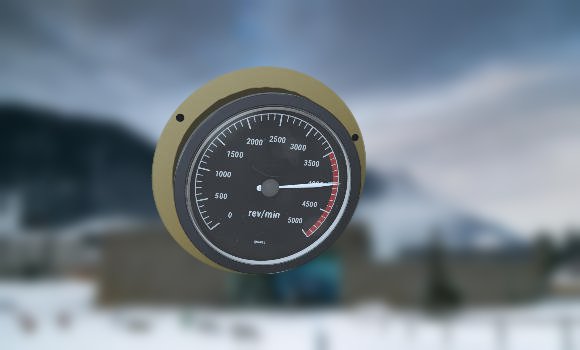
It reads 4000,rpm
